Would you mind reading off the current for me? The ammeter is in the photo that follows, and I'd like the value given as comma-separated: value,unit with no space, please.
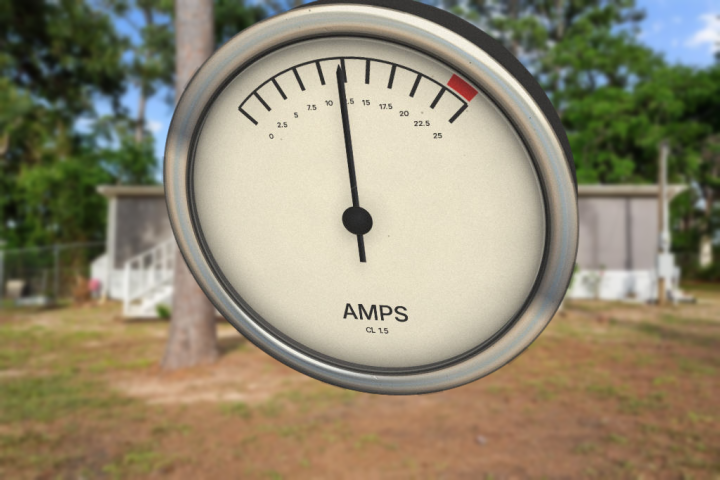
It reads 12.5,A
